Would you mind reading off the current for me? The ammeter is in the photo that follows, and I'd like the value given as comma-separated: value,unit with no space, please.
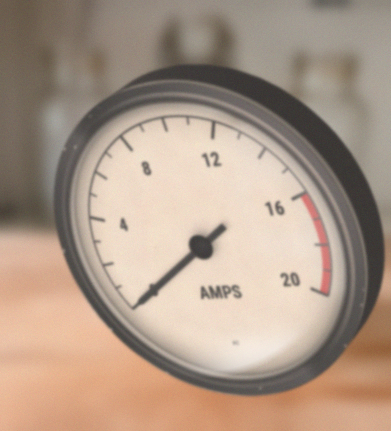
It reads 0,A
